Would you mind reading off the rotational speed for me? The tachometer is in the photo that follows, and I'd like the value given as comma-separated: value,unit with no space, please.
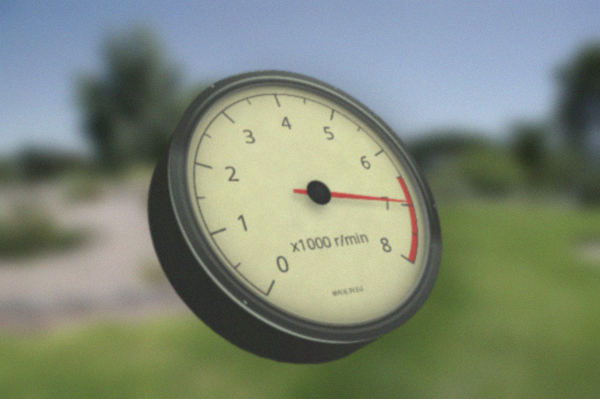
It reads 7000,rpm
